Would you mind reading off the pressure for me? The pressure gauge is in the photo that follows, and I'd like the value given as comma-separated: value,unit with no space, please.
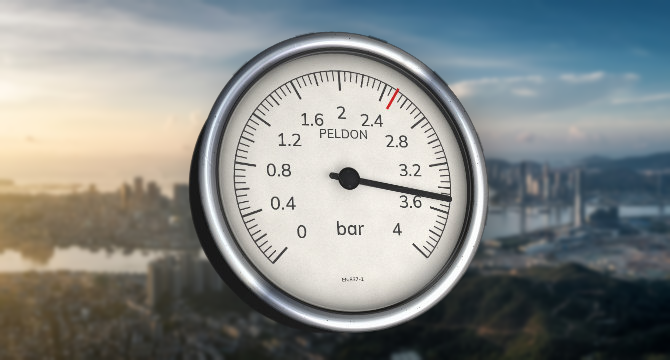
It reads 3.5,bar
